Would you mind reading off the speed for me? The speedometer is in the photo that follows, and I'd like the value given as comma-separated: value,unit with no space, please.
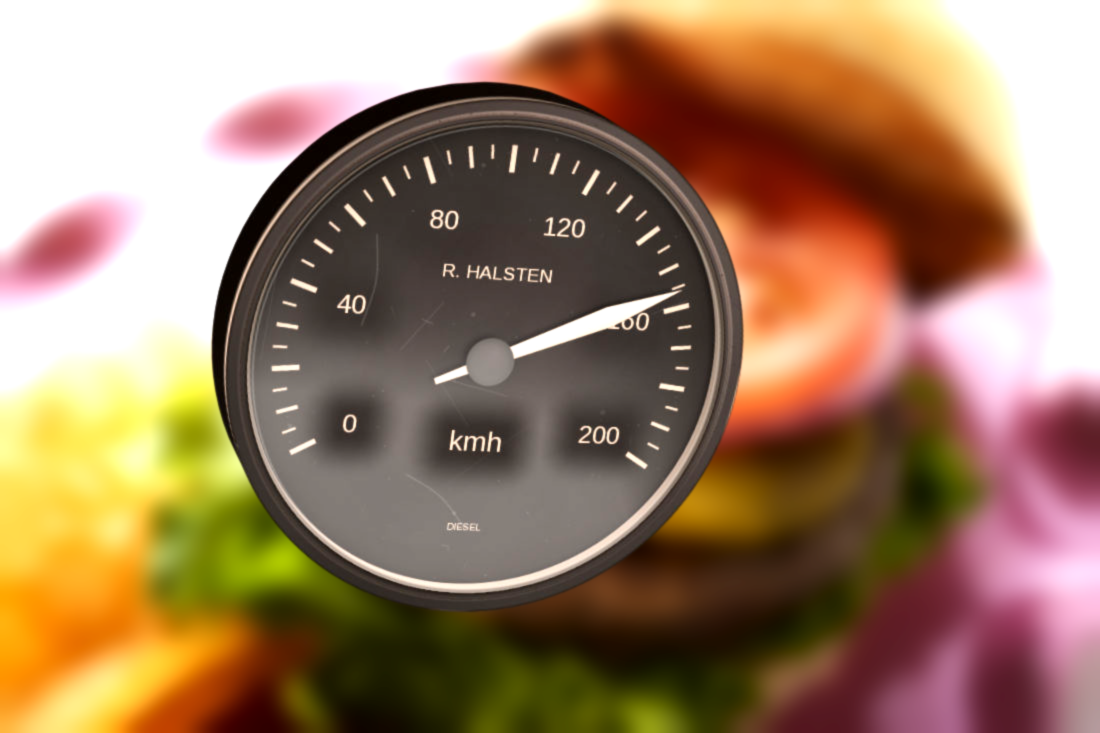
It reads 155,km/h
